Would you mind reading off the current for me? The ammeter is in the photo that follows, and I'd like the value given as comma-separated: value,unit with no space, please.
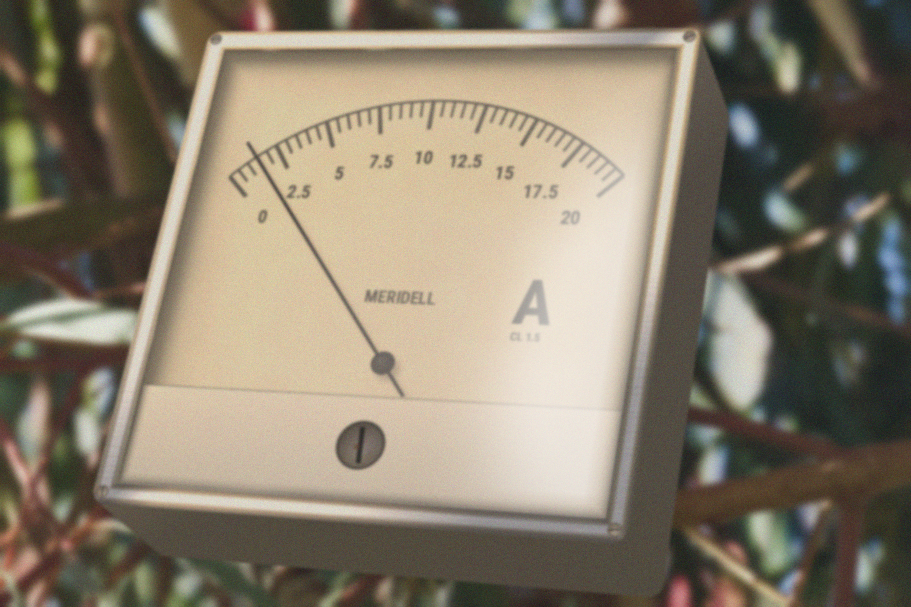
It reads 1.5,A
